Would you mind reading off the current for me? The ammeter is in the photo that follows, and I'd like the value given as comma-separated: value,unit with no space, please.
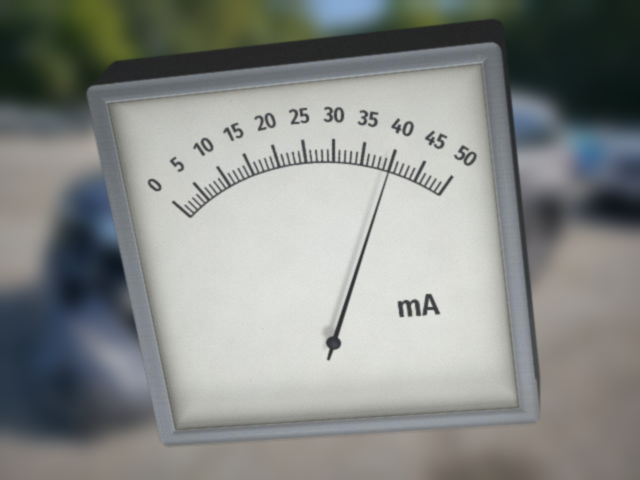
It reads 40,mA
